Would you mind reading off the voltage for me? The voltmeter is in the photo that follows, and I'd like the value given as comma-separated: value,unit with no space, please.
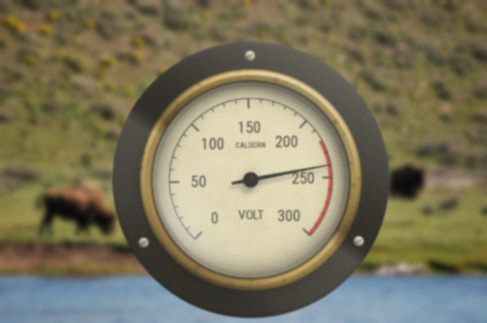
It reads 240,V
